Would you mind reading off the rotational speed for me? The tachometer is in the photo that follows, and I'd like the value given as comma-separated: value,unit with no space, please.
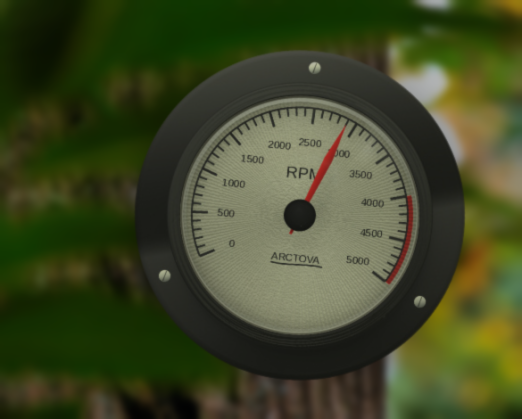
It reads 2900,rpm
